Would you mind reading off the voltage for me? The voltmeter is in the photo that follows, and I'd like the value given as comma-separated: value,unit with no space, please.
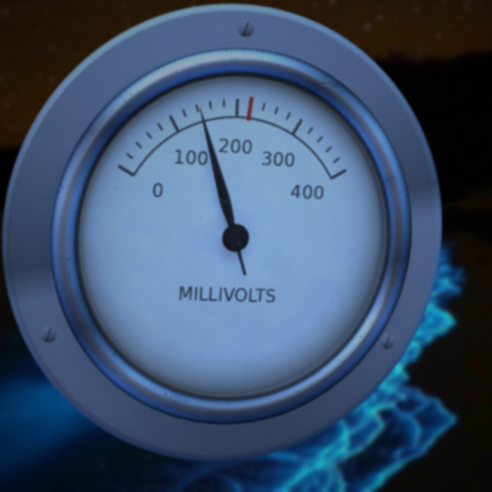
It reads 140,mV
